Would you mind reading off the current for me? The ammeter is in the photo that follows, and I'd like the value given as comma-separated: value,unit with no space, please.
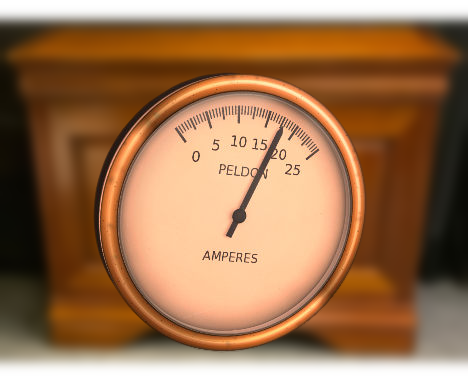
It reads 17.5,A
